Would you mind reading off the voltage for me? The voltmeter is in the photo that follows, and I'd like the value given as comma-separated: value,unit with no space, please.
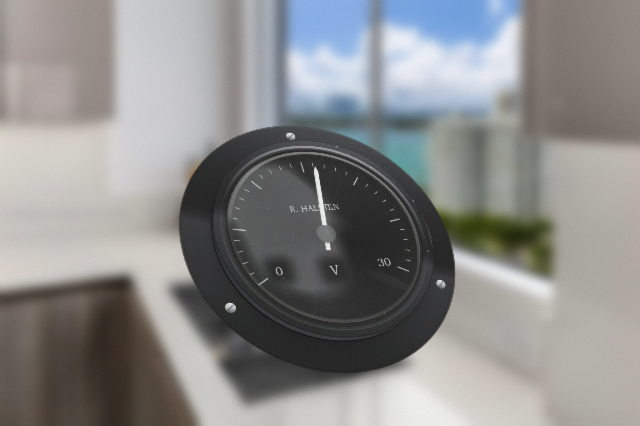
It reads 16,V
